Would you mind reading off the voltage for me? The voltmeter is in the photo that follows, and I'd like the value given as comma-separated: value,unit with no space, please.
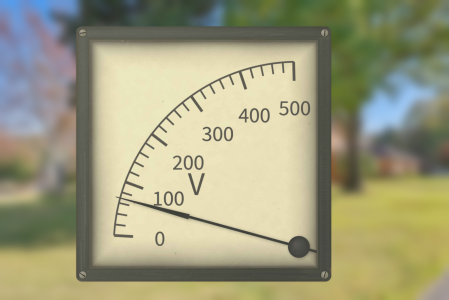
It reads 70,V
